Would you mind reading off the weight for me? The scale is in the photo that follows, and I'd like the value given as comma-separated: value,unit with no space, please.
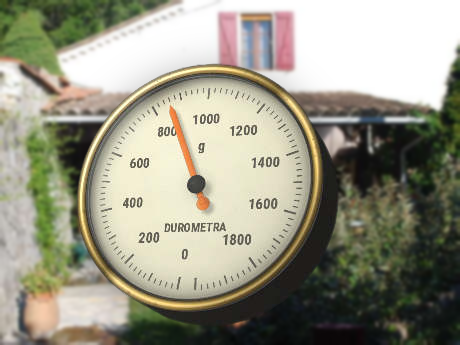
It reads 860,g
